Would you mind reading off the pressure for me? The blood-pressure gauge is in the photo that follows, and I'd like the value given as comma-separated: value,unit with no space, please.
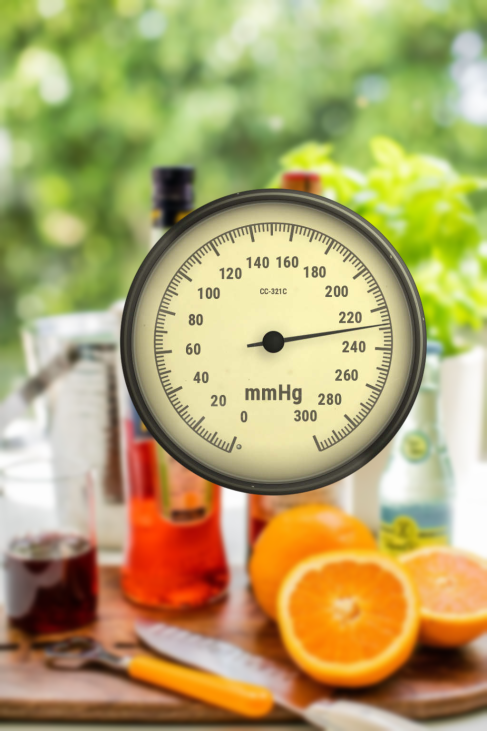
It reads 228,mmHg
